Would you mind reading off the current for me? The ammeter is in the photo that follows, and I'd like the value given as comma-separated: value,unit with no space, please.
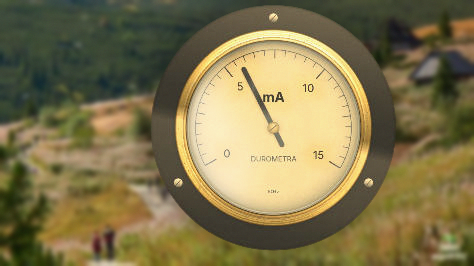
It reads 5.75,mA
